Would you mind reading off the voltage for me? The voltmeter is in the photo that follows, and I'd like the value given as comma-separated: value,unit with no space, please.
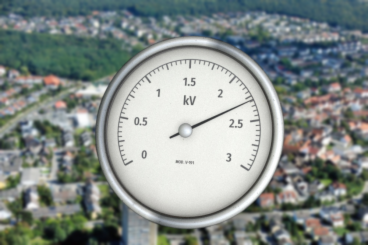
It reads 2.3,kV
